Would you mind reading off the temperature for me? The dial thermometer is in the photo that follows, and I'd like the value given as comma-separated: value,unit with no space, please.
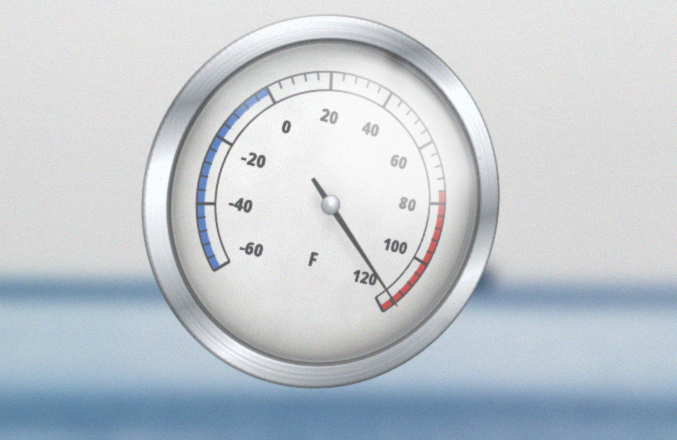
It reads 116,°F
